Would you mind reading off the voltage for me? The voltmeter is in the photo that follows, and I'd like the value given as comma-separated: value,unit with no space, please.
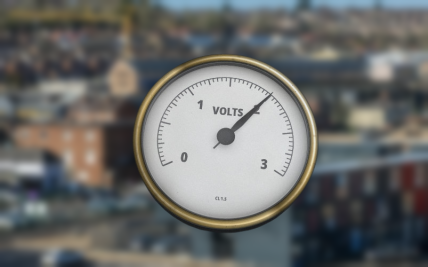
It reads 2,V
